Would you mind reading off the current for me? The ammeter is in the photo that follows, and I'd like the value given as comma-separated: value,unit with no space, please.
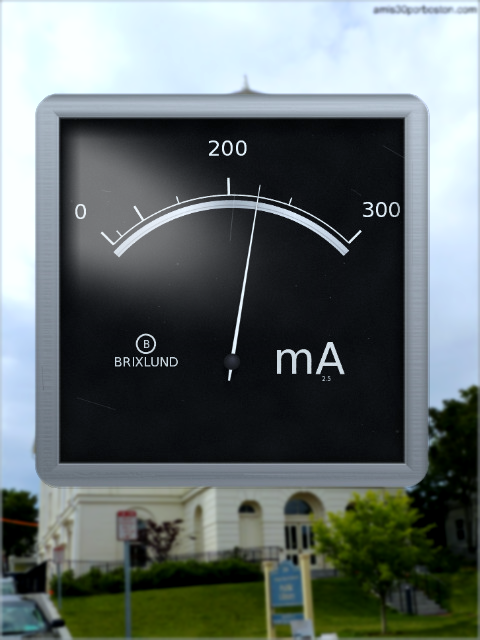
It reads 225,mA
